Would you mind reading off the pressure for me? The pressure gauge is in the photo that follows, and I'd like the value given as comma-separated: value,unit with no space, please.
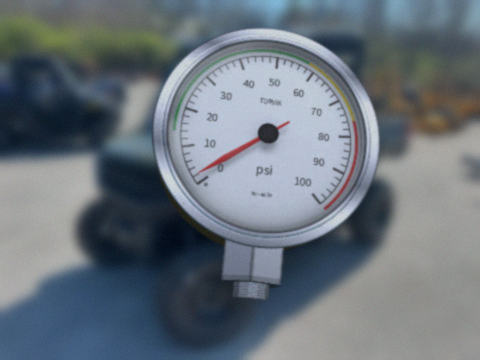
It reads 2,psi
